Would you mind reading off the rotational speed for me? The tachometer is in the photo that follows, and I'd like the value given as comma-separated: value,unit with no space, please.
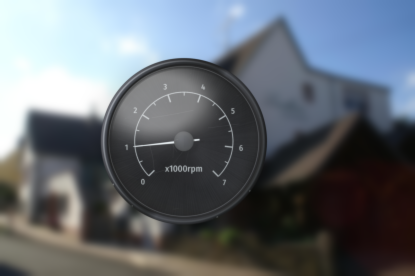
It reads 1000,rpm
